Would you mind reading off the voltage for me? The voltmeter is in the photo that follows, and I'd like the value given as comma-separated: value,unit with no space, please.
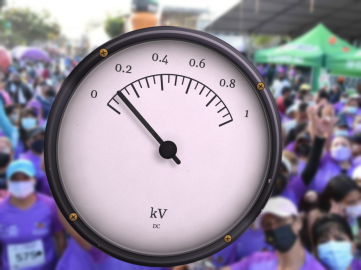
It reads 0.1,kV
